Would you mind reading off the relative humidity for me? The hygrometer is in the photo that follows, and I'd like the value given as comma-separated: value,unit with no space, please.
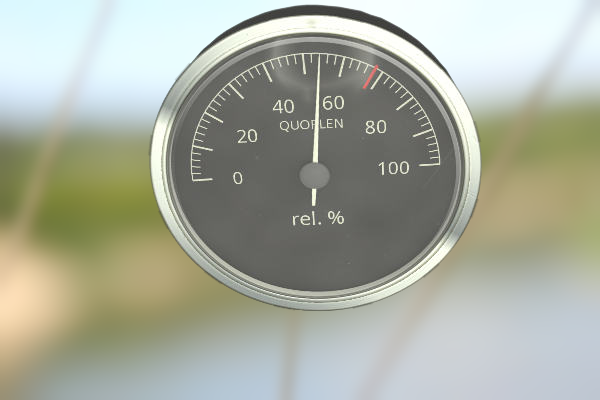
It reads 54,%
